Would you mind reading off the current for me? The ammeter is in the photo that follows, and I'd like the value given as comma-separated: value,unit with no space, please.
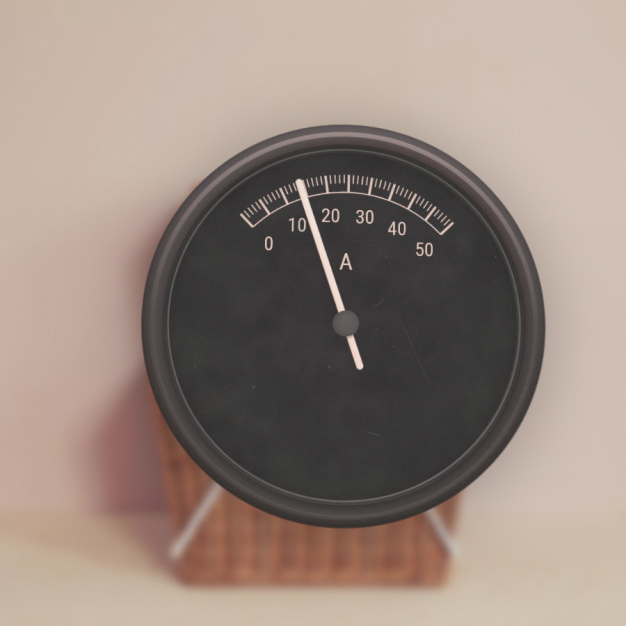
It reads 14,A
